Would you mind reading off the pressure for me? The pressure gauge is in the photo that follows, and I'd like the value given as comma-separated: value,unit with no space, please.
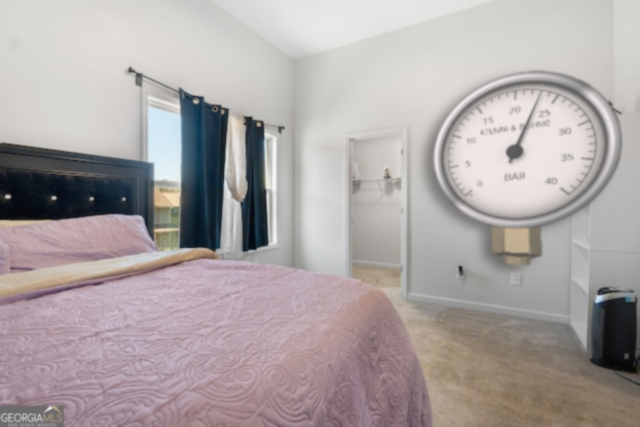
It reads 23,bar
